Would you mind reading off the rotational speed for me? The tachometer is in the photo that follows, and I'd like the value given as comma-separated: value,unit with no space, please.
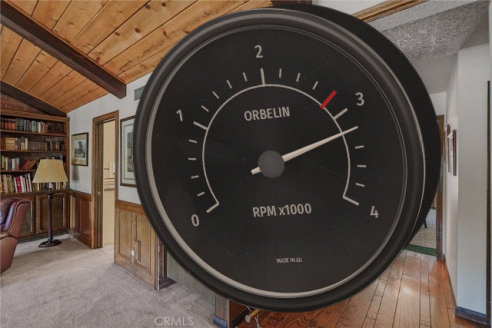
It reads 3200,rpm
